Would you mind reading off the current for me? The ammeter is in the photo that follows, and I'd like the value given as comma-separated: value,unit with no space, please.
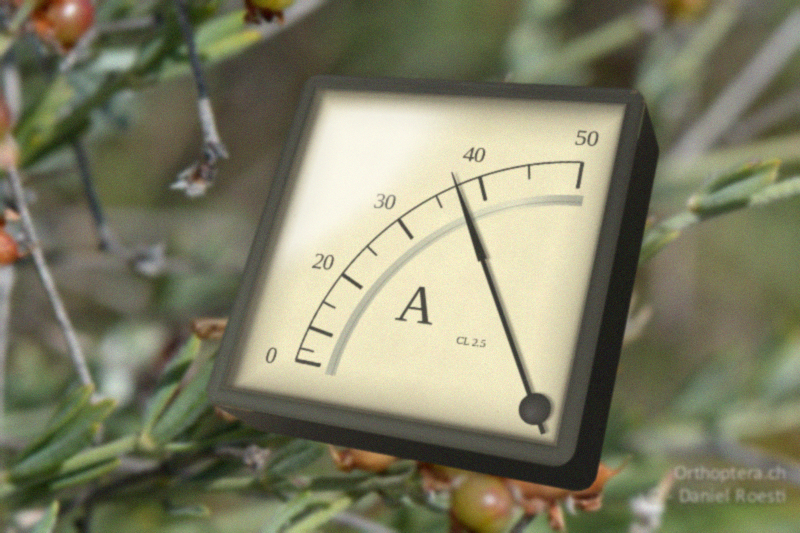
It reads 37.5,A
